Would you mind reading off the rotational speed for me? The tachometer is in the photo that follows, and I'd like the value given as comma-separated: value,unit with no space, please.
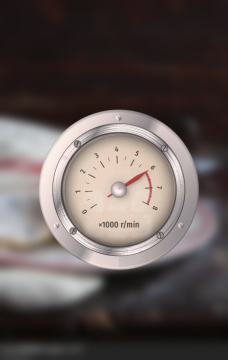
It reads 6000,rpm
